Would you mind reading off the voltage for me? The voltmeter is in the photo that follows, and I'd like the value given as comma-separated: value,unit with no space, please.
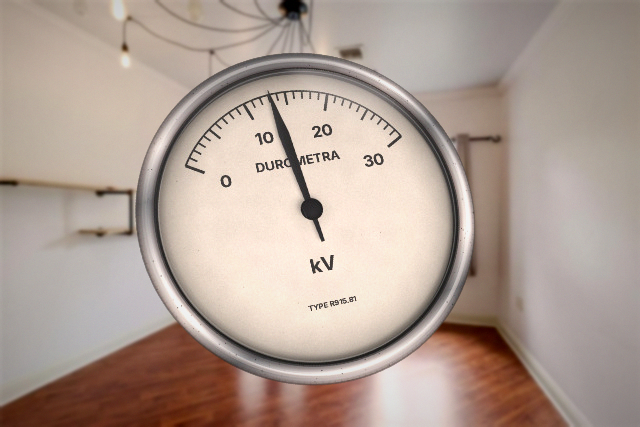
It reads 13,kV
